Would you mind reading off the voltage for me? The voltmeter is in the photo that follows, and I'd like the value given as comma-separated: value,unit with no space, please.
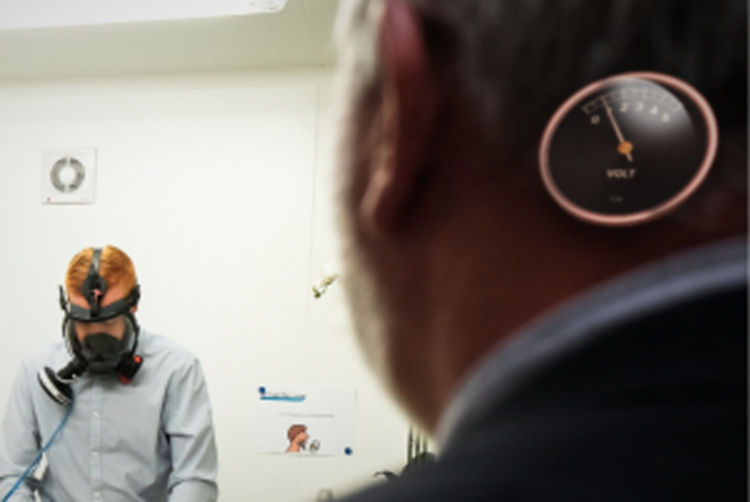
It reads 1,V
